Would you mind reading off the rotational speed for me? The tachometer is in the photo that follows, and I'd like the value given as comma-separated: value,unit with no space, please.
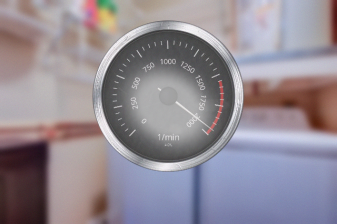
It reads 1950,rpm
